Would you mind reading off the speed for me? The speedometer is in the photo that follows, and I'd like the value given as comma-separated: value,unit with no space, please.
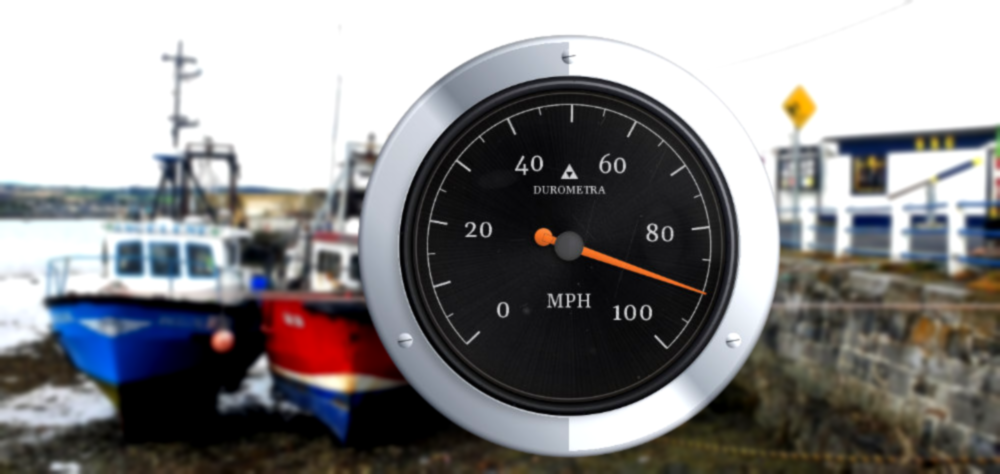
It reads 90,mph
